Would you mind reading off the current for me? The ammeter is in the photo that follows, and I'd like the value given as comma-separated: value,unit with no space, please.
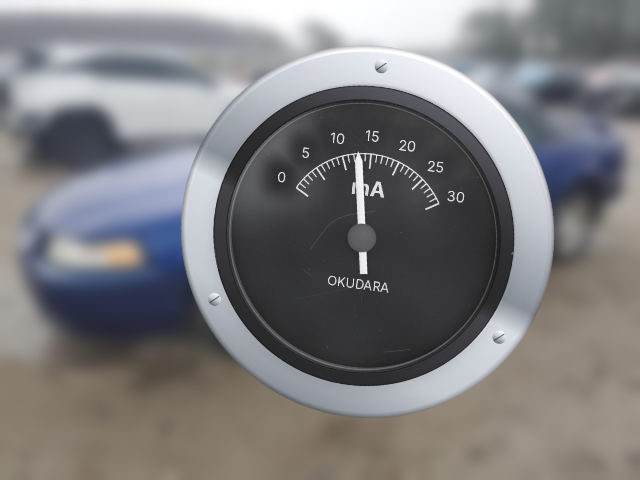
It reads 13,mA
